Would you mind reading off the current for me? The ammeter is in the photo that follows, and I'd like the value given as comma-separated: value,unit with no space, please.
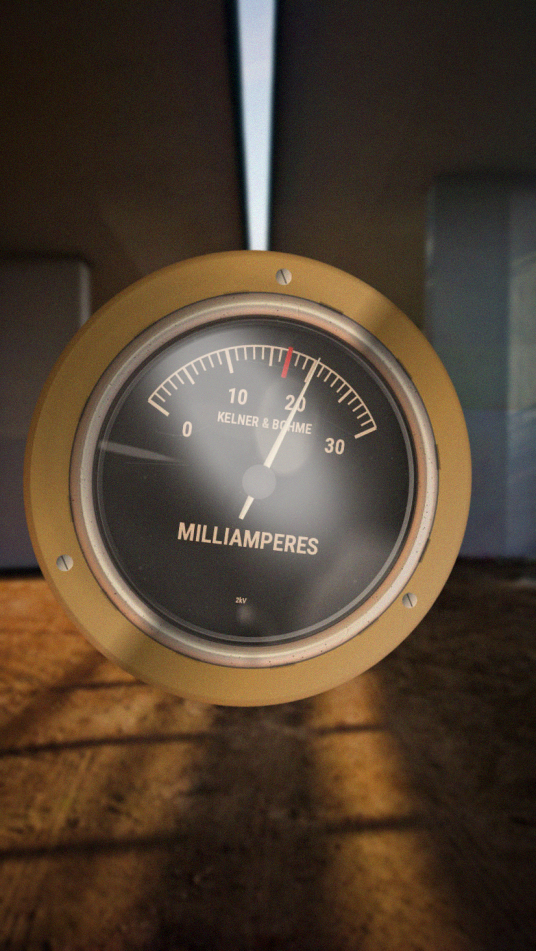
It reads 20,mA
